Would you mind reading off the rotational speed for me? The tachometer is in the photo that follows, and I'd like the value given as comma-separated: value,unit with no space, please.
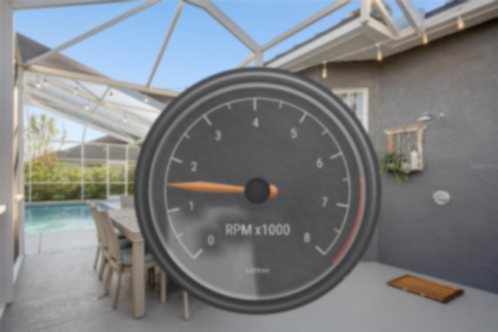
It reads 1500,rpm
